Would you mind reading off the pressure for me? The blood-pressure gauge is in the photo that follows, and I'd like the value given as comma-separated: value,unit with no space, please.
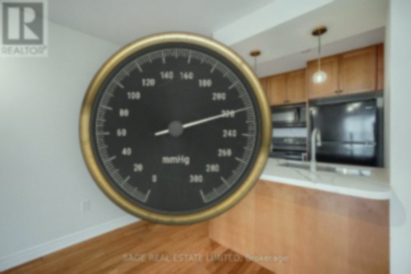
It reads 220,mmHg
